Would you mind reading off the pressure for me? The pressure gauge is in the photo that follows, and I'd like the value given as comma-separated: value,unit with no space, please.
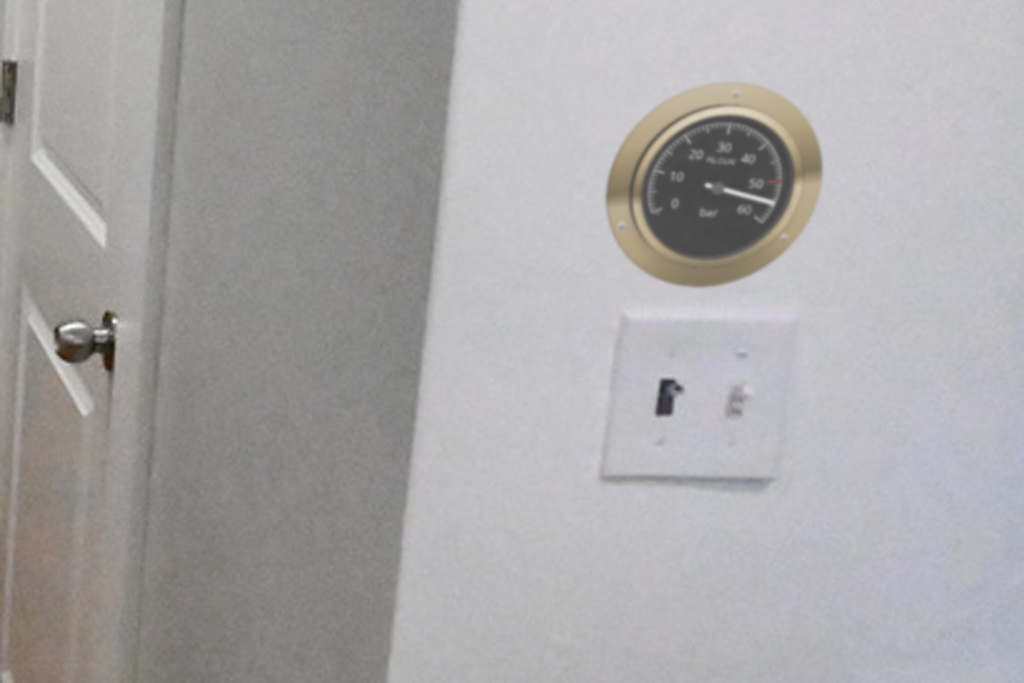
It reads 55,bar
